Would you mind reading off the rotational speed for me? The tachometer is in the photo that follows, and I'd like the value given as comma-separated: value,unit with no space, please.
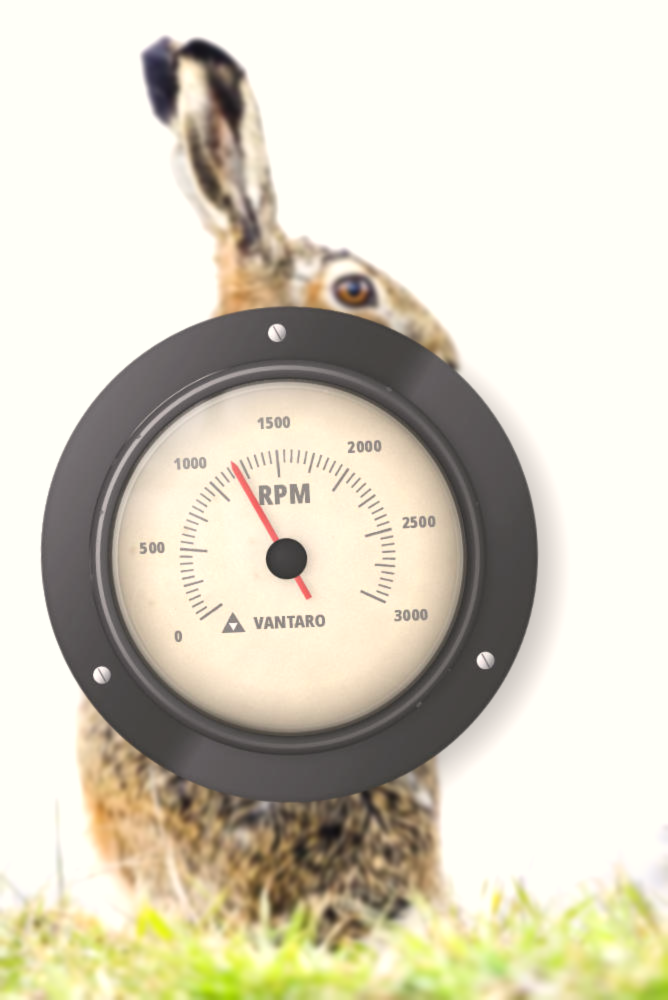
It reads 1200,rpm
